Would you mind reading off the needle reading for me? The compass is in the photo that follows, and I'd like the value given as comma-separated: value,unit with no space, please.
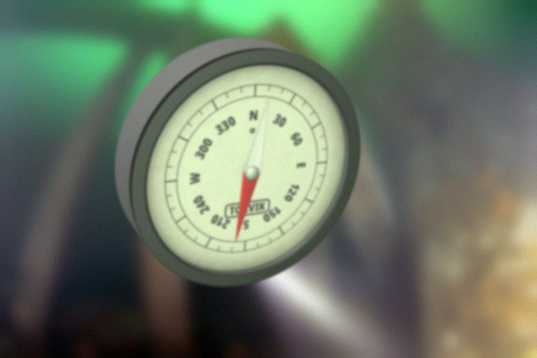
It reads 190,°
